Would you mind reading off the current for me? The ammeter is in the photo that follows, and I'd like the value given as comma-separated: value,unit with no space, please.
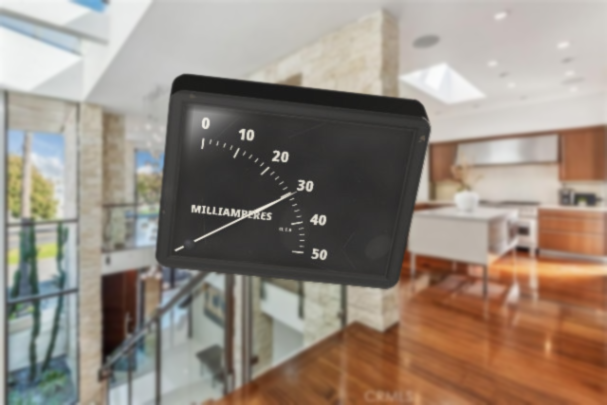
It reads 30,mA
